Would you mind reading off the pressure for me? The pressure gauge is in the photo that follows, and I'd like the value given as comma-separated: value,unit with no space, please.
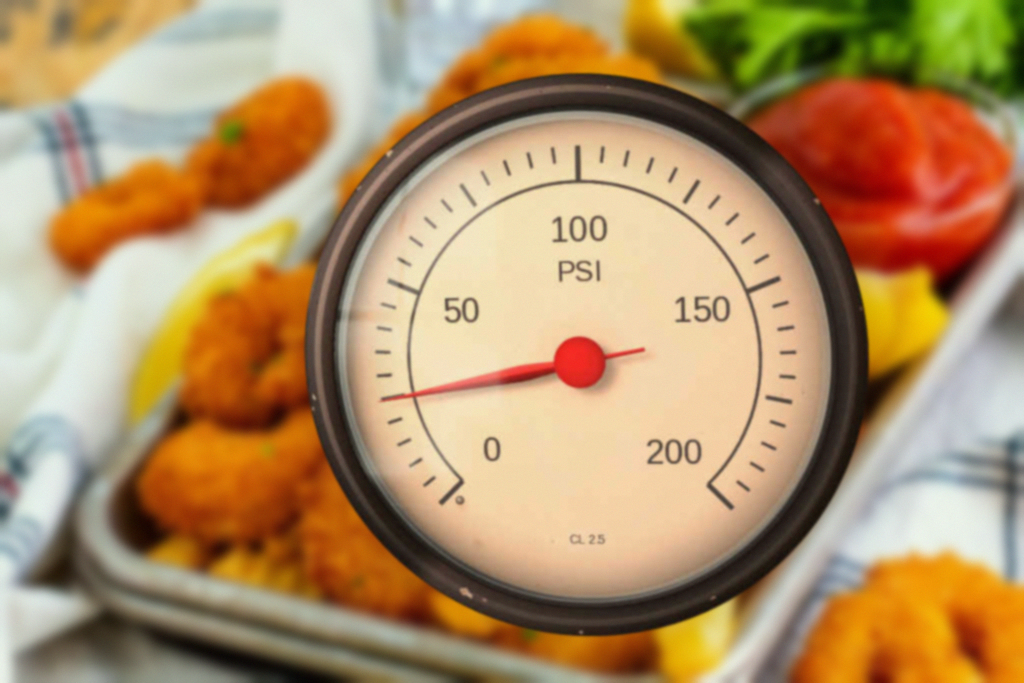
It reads 25,psi
